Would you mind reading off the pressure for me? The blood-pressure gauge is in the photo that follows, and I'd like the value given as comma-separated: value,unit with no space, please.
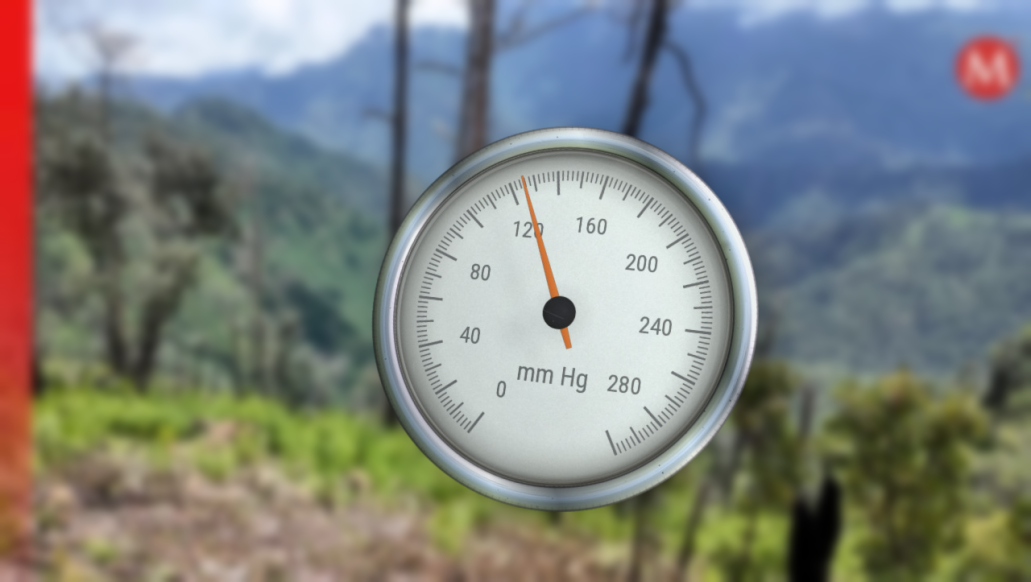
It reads 126,mmHg
